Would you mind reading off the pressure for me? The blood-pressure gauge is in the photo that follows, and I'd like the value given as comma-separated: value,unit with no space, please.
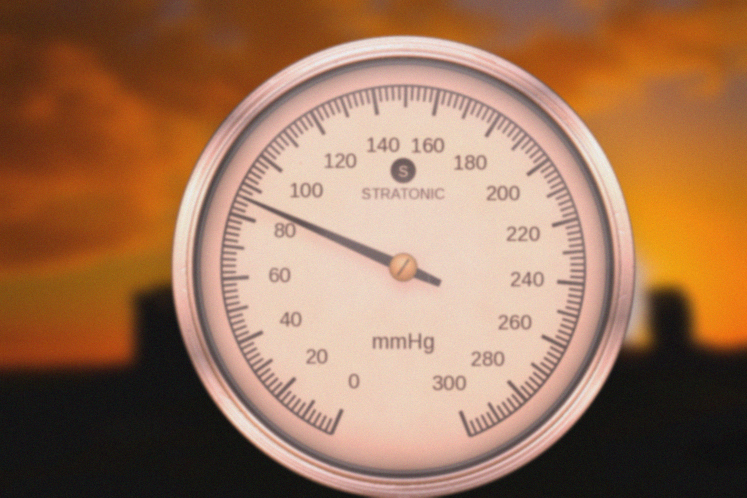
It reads 86,mmHg
